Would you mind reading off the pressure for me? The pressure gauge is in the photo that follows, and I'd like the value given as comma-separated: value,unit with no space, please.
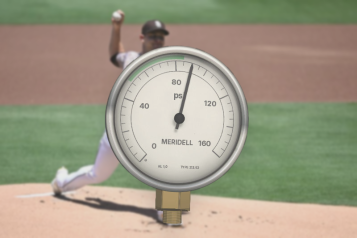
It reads 90,psi
